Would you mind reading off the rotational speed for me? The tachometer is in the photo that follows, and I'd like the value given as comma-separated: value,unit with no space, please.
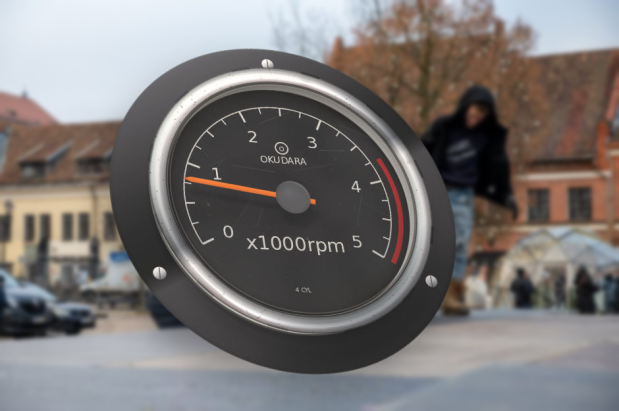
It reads 750,rpm
